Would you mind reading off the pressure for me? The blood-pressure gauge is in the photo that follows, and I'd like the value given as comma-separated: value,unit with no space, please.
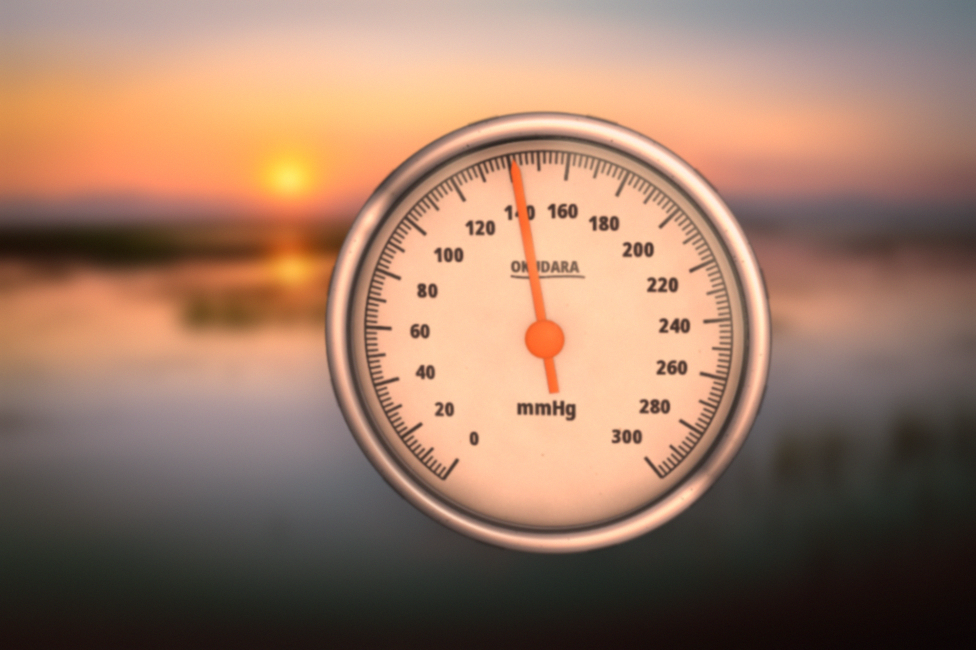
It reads 142,mmHg
